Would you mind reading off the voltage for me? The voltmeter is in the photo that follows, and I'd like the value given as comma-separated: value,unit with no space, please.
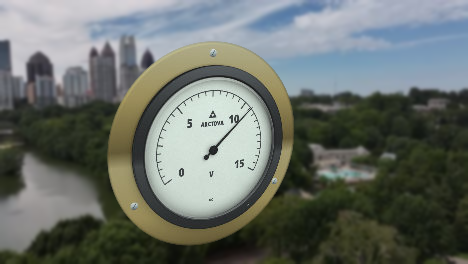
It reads 10.5,V
